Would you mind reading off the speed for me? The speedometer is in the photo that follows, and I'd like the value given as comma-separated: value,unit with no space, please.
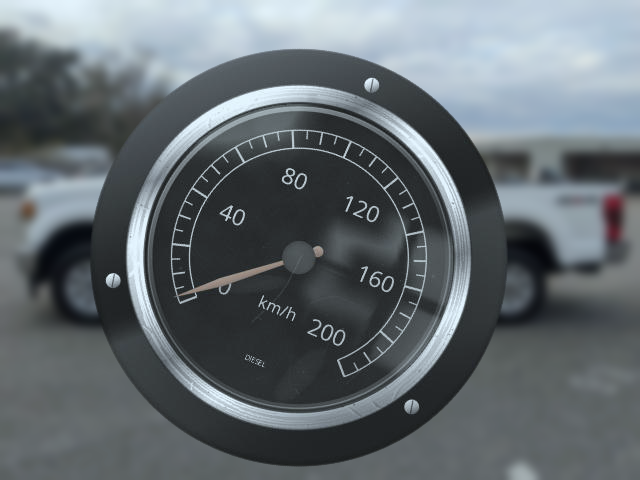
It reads 2.5,km/h
